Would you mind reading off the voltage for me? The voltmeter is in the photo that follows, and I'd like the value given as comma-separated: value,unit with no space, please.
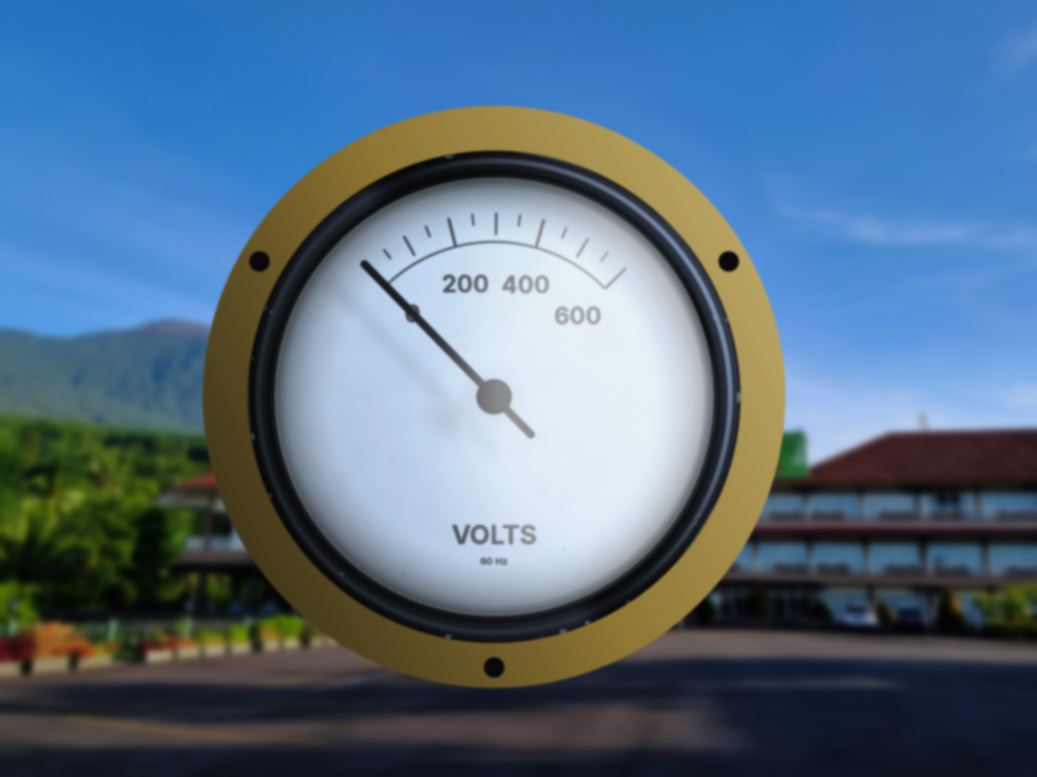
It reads 0,V
